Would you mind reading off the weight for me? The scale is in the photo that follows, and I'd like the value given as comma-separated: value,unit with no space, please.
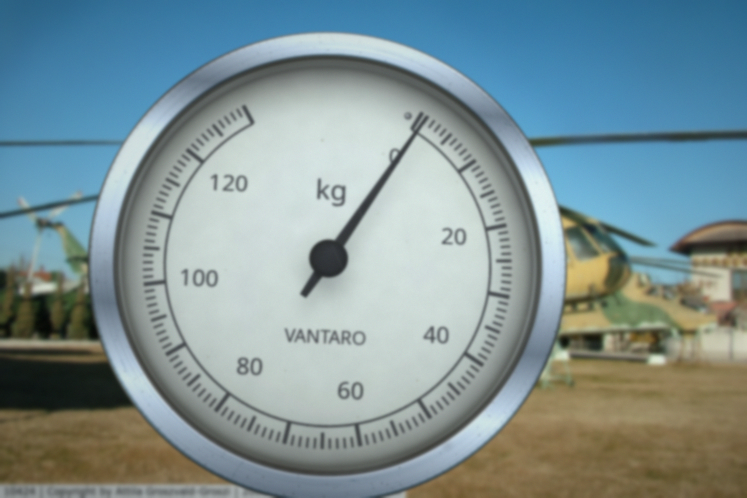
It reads 1,kg
